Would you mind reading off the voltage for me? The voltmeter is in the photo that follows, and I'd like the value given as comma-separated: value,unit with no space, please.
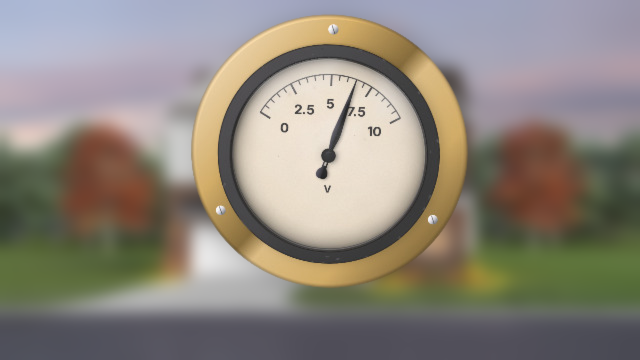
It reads 6.5,V
